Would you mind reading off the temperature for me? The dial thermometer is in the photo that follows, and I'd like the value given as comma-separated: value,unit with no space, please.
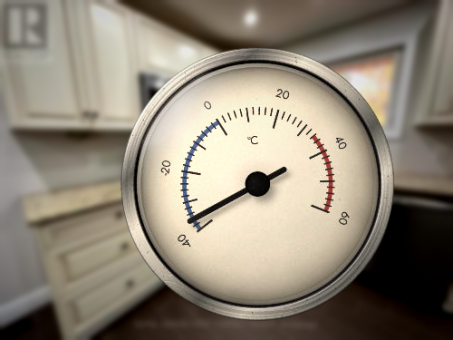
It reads -36,°C
